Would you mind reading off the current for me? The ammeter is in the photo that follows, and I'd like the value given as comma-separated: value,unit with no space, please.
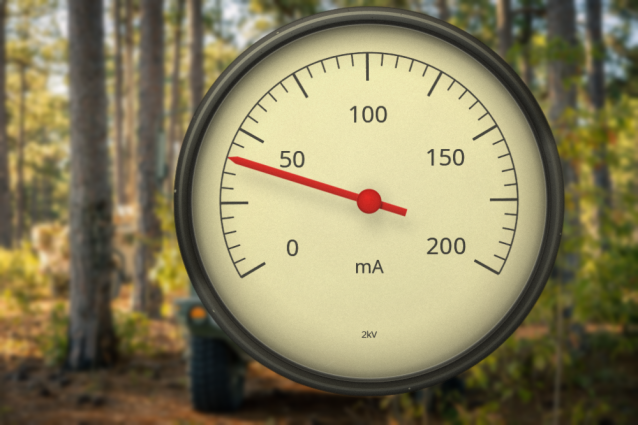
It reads 40,mA
